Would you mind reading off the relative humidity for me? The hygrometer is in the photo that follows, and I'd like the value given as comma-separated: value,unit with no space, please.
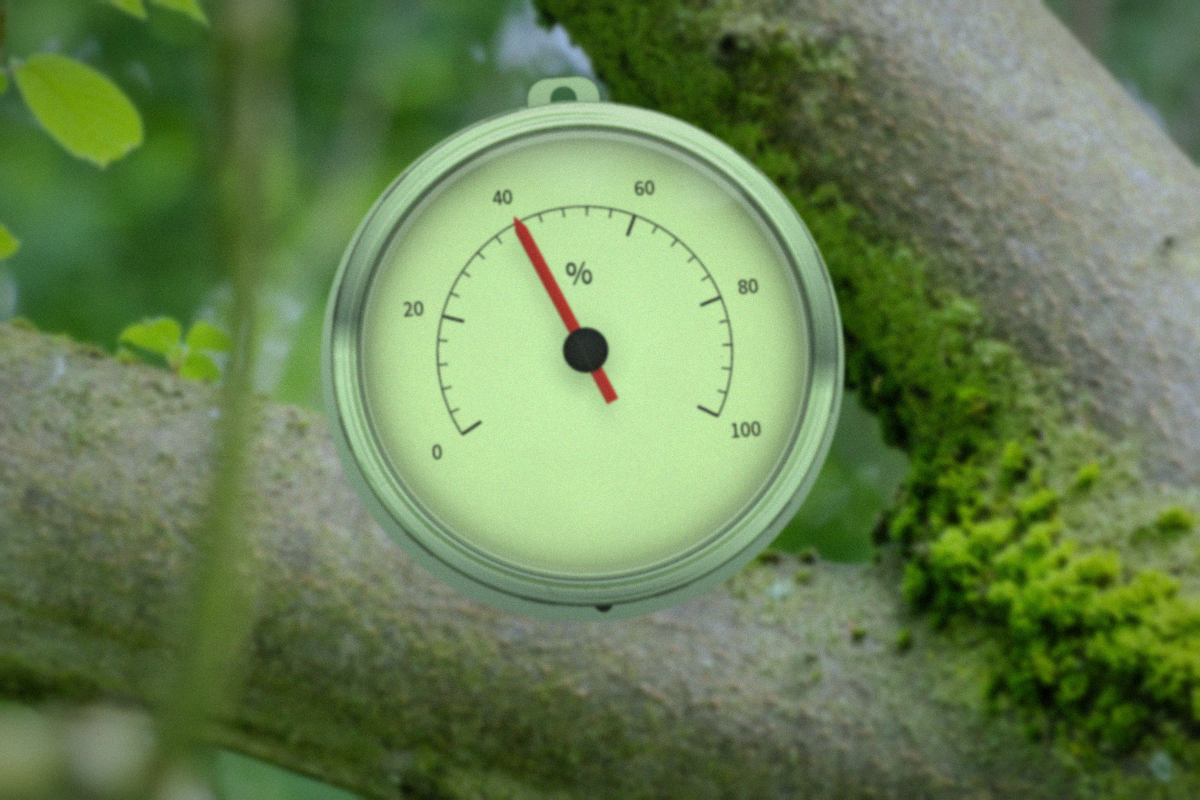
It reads 40,%
